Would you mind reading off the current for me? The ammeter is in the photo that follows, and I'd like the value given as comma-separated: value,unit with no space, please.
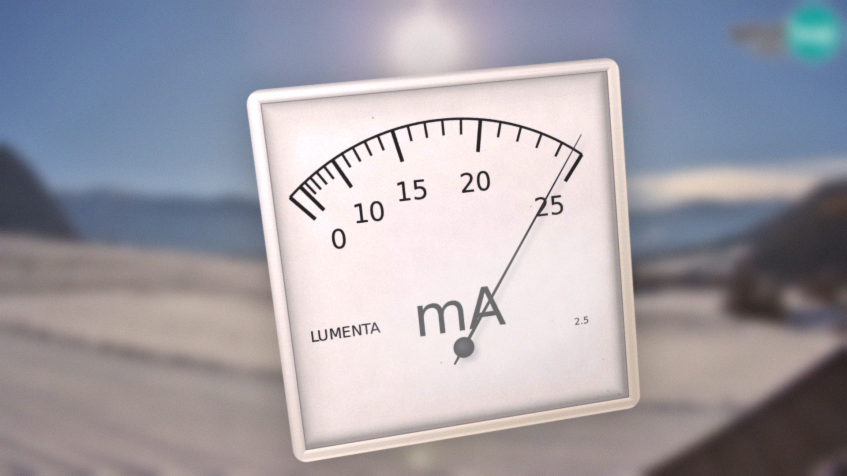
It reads 24.5,mA
